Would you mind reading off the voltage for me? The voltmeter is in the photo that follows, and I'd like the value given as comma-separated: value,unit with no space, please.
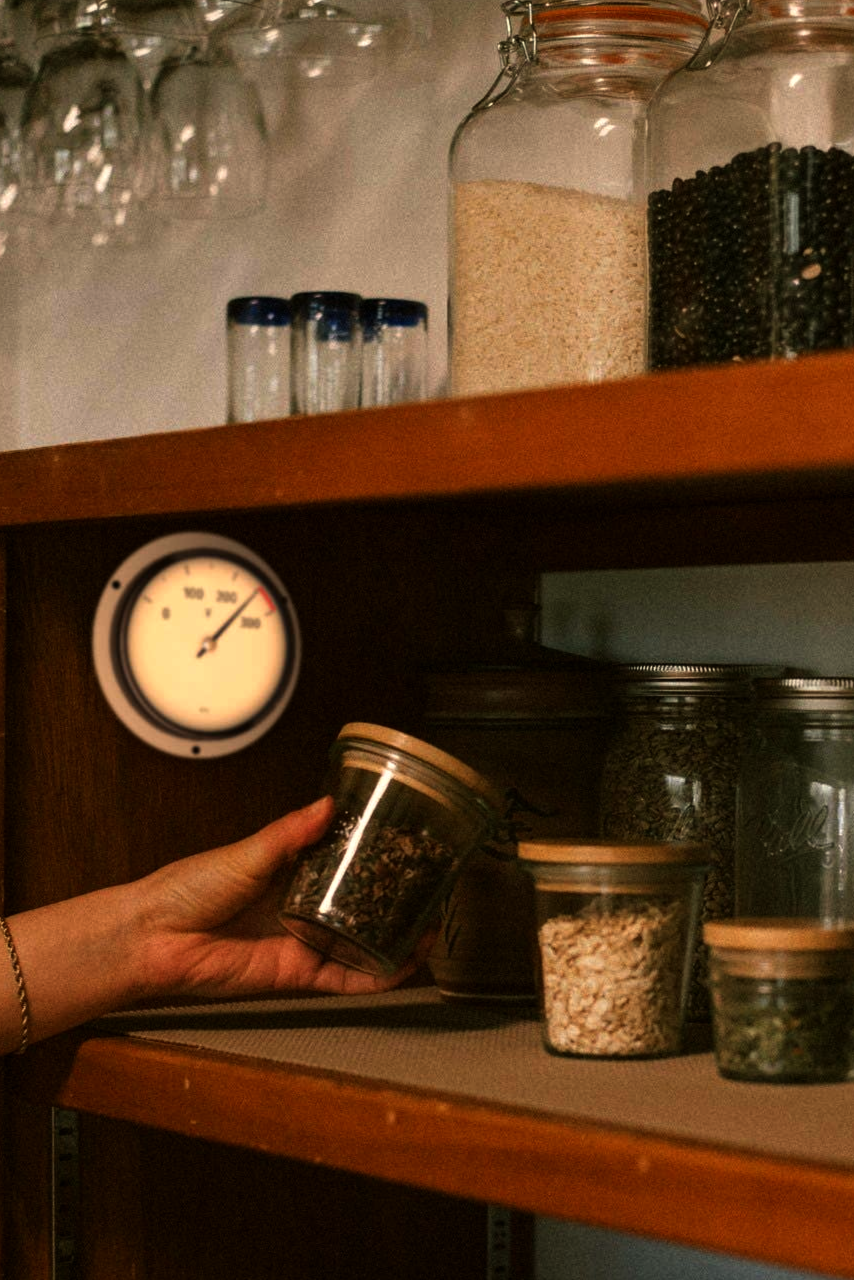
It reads 250,V
